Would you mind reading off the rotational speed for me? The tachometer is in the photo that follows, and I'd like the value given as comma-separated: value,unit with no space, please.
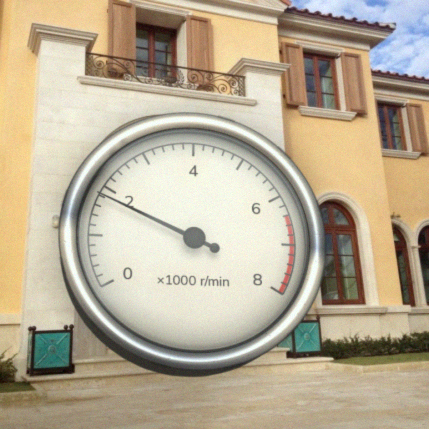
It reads 1800,rpm
